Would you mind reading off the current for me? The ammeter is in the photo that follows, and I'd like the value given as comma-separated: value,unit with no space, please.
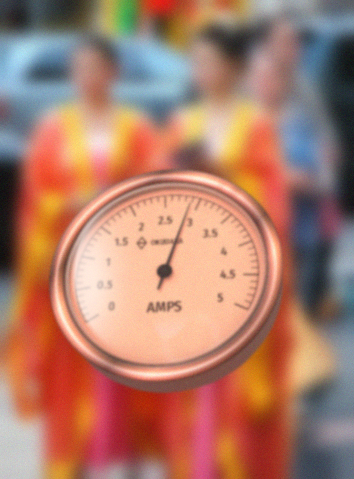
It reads 2.9,A
